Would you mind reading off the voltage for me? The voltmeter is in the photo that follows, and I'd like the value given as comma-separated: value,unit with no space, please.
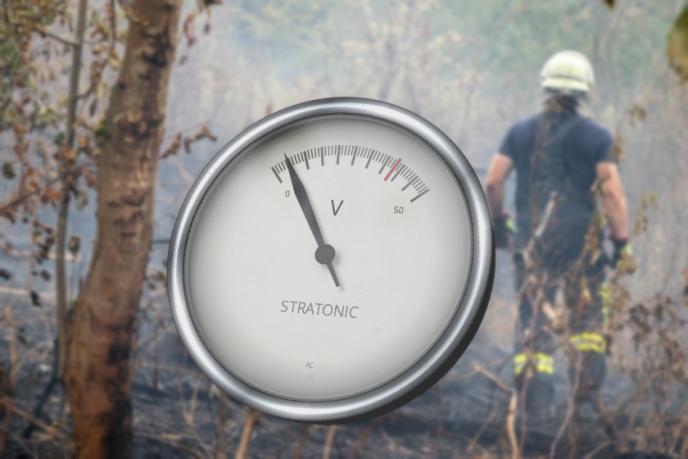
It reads 5,V
